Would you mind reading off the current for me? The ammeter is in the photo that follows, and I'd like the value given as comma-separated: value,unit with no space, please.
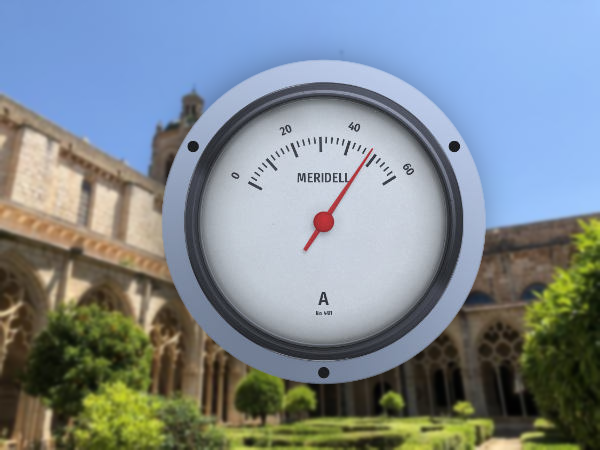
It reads 48,A
